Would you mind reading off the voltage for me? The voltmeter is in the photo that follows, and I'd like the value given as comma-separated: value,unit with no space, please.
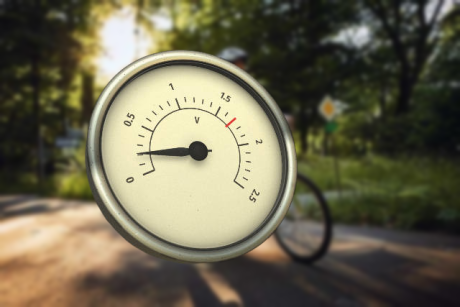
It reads 0.2,V
